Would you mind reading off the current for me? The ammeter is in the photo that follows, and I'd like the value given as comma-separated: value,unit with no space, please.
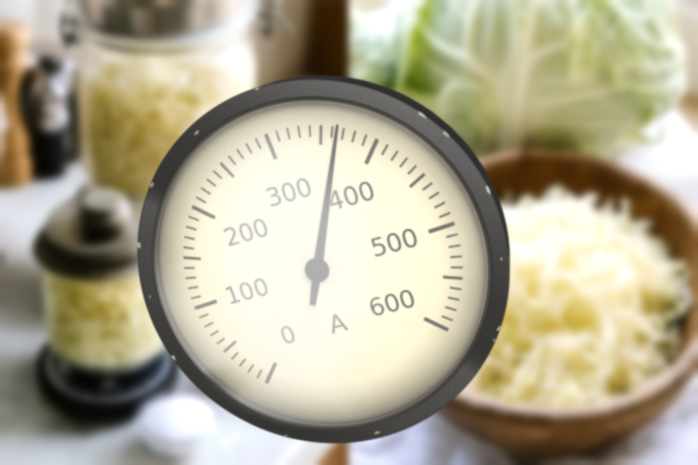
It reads 365,A
